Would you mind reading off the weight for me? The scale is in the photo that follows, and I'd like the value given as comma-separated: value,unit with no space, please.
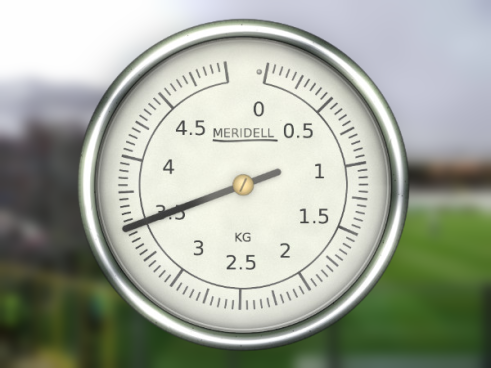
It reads 3.5,kg
